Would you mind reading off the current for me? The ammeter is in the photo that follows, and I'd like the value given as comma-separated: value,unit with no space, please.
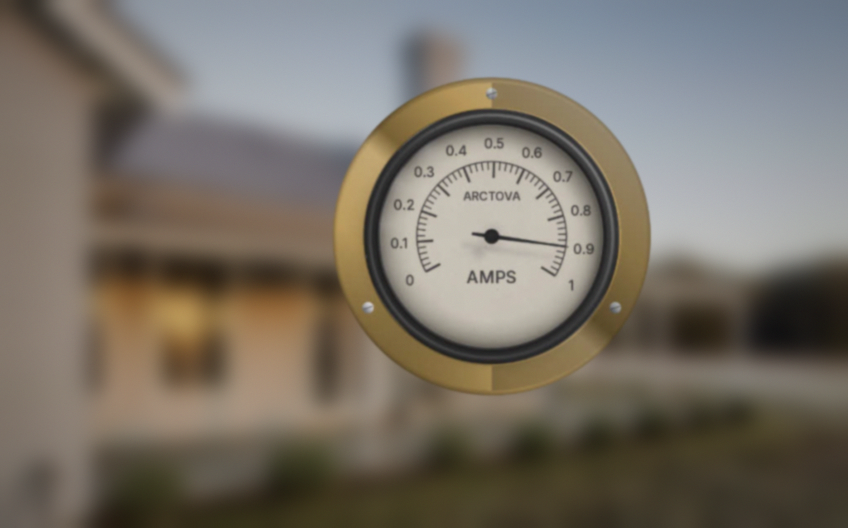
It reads 0.9,A
